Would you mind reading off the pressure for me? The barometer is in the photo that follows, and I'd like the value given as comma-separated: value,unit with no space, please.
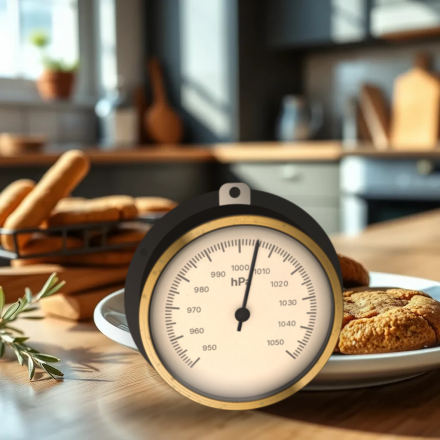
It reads 1005,hPa
